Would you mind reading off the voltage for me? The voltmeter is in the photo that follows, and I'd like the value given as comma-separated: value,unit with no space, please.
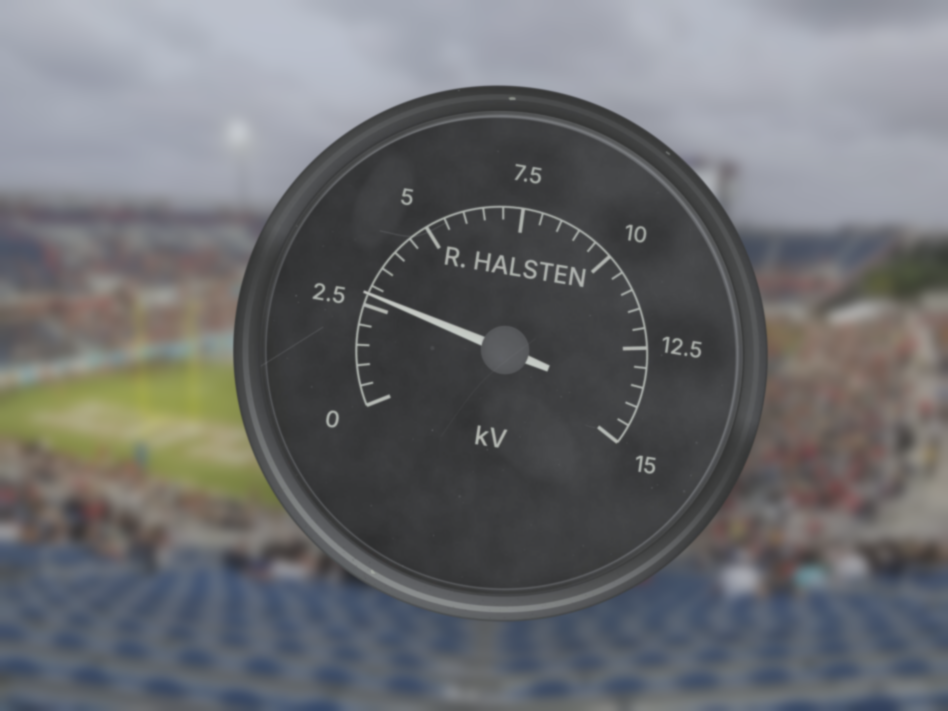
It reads 2.75,kV
